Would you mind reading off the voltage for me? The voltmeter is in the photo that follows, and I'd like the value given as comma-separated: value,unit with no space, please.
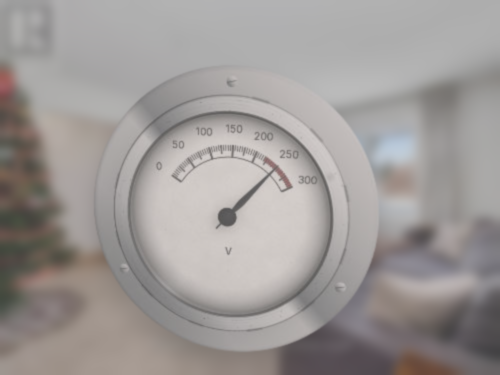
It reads 250,V
